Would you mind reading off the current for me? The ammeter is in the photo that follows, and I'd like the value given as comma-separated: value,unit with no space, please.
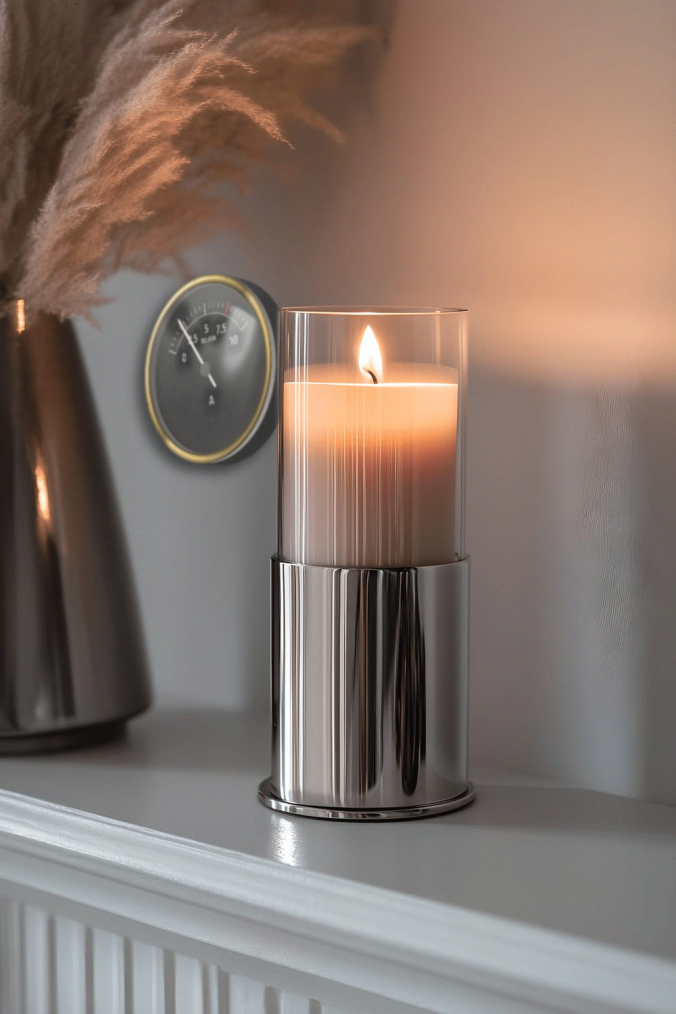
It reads 2.5,A
